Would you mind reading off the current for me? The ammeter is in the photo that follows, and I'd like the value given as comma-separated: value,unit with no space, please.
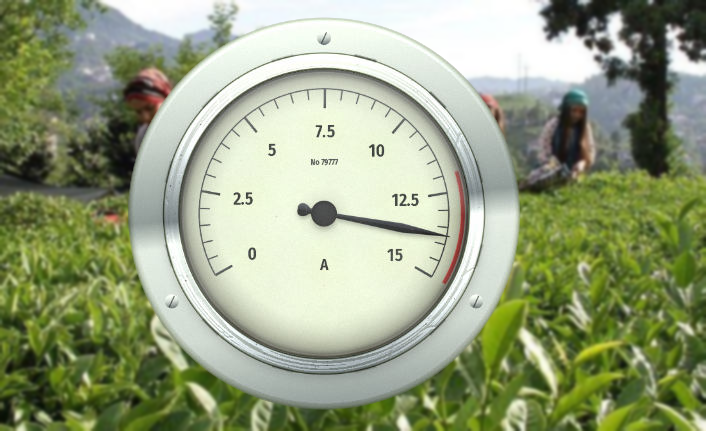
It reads 13.75,A
